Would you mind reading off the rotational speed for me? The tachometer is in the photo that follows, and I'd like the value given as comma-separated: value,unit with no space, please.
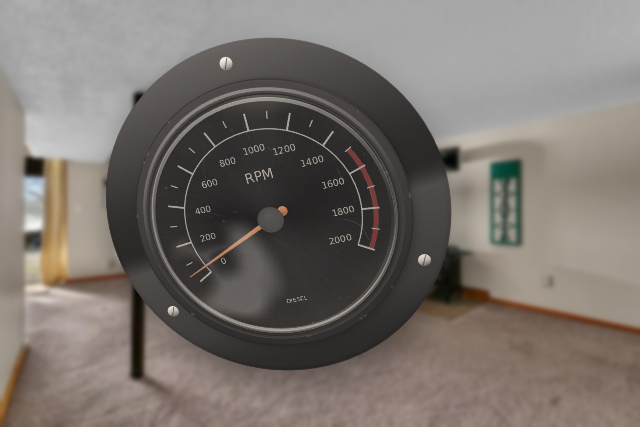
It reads 50,rpm
